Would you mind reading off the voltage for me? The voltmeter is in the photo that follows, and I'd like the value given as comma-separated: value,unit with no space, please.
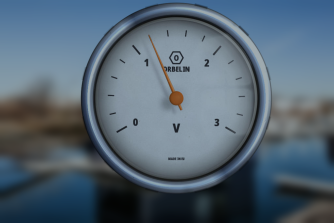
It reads 1.2,V
